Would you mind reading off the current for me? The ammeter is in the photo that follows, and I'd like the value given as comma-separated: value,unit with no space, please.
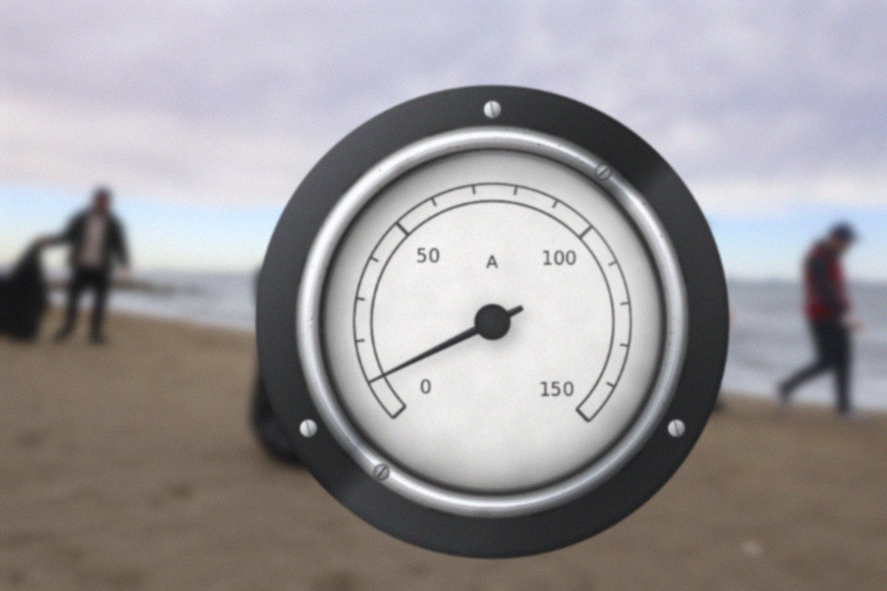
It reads 10,A
